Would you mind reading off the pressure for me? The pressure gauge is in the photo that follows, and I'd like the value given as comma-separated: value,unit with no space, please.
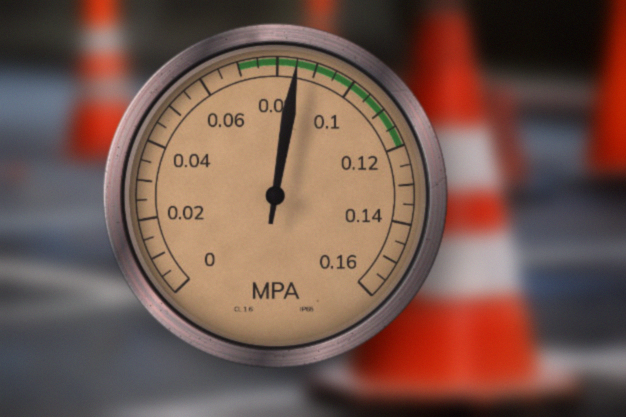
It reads 0.085,MPa
